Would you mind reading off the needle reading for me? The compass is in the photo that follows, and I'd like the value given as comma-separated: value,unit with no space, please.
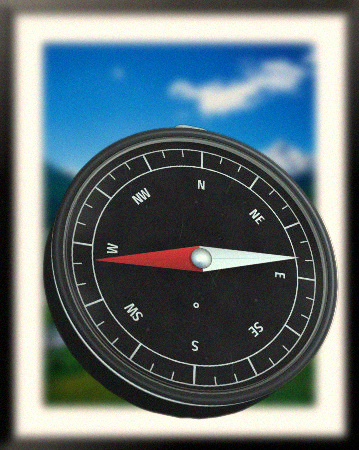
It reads 260,°
